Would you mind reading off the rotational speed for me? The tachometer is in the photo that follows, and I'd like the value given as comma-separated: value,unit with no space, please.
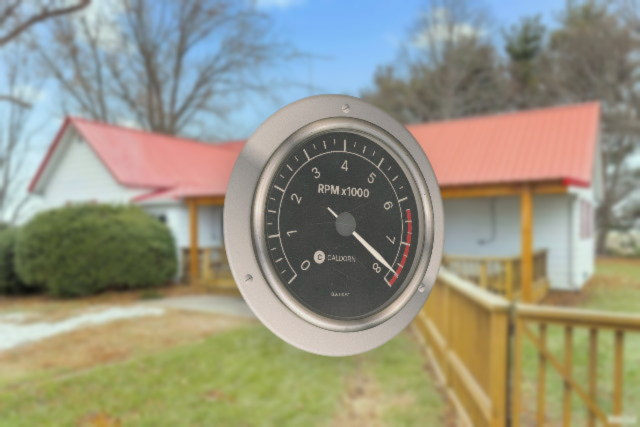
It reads 7750,rpm
